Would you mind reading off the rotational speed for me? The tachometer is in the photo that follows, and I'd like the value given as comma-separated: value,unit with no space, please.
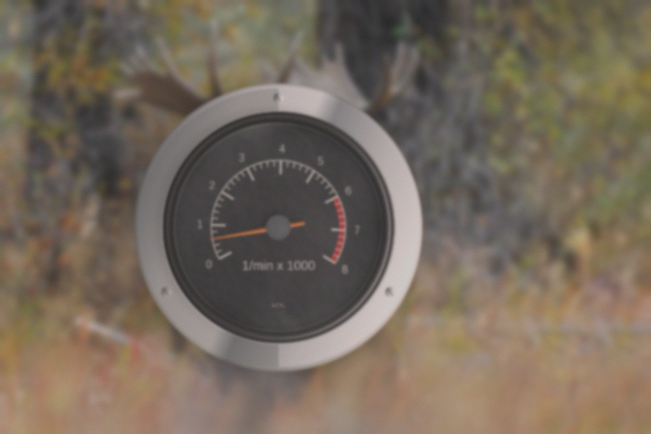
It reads 600,rpm
